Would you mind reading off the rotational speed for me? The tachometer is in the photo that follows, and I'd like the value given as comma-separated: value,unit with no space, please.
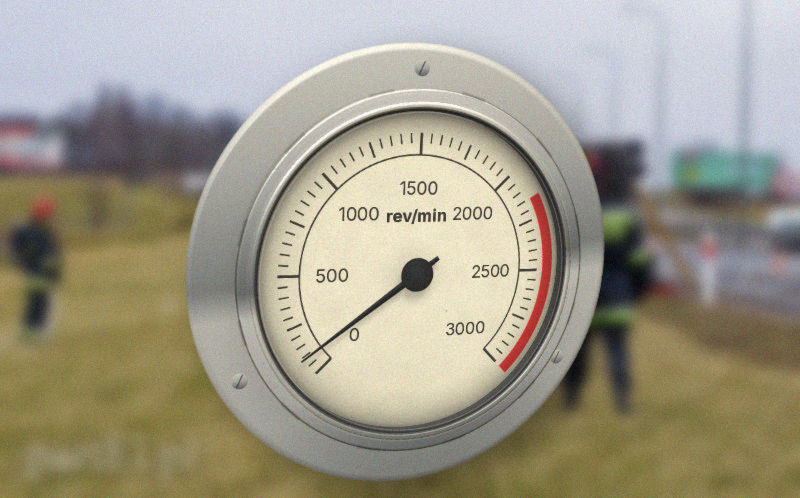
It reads 100,rpm
